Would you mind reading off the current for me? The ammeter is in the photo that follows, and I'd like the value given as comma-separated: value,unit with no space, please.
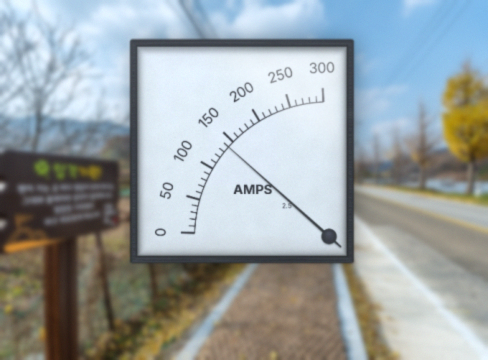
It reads 140,A
